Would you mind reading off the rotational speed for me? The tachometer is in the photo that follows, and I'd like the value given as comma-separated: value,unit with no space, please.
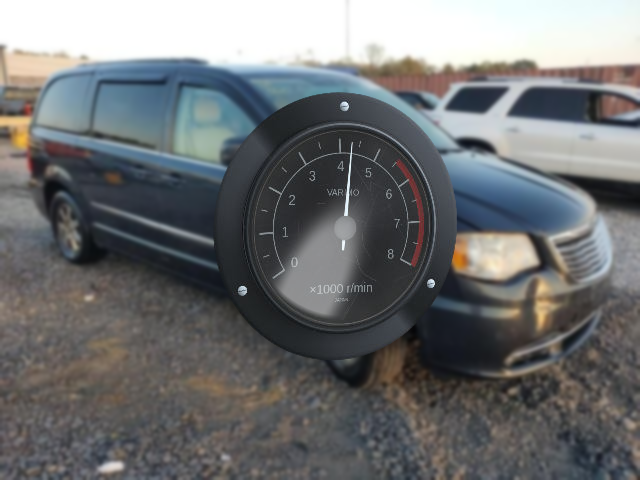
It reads 4250,rpm
